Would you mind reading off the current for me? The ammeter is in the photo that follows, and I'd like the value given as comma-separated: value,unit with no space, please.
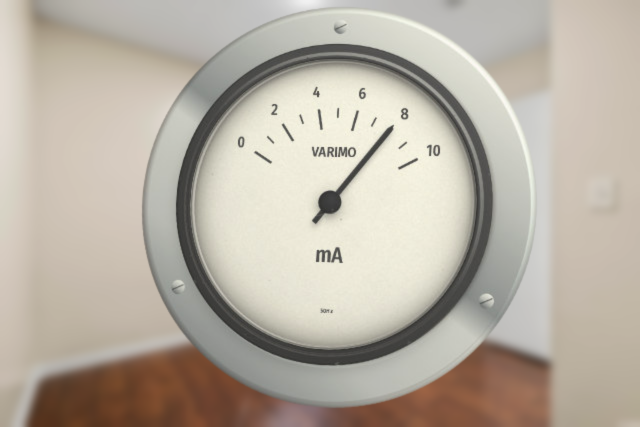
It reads 8,mA
